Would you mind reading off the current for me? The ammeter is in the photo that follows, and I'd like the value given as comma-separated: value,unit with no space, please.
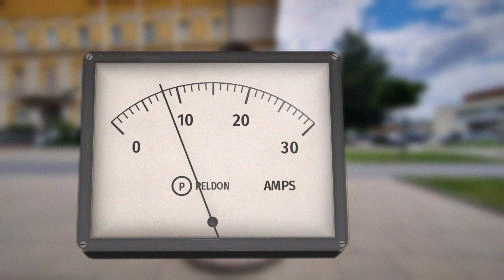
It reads 8,A
